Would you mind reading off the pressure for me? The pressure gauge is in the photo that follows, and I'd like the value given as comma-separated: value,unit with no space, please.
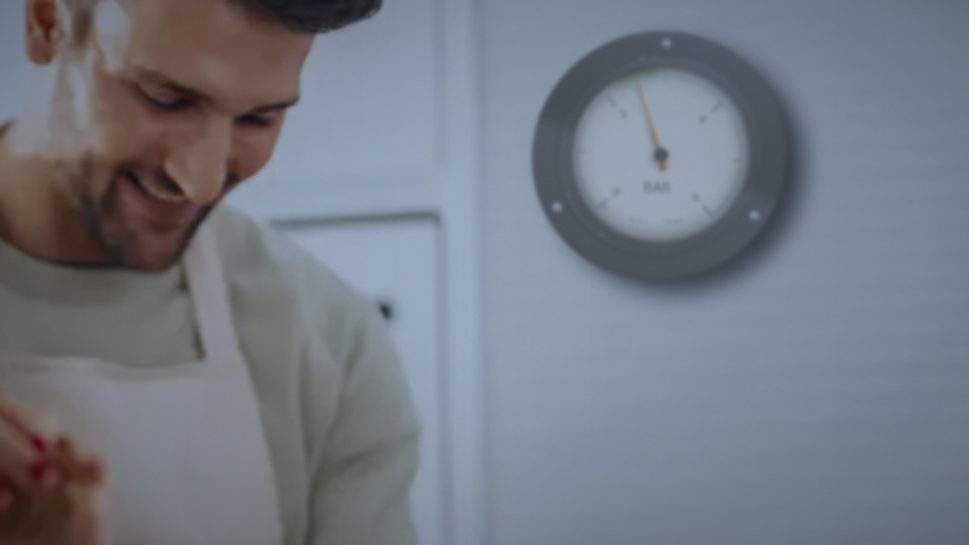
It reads 2.5,bar
